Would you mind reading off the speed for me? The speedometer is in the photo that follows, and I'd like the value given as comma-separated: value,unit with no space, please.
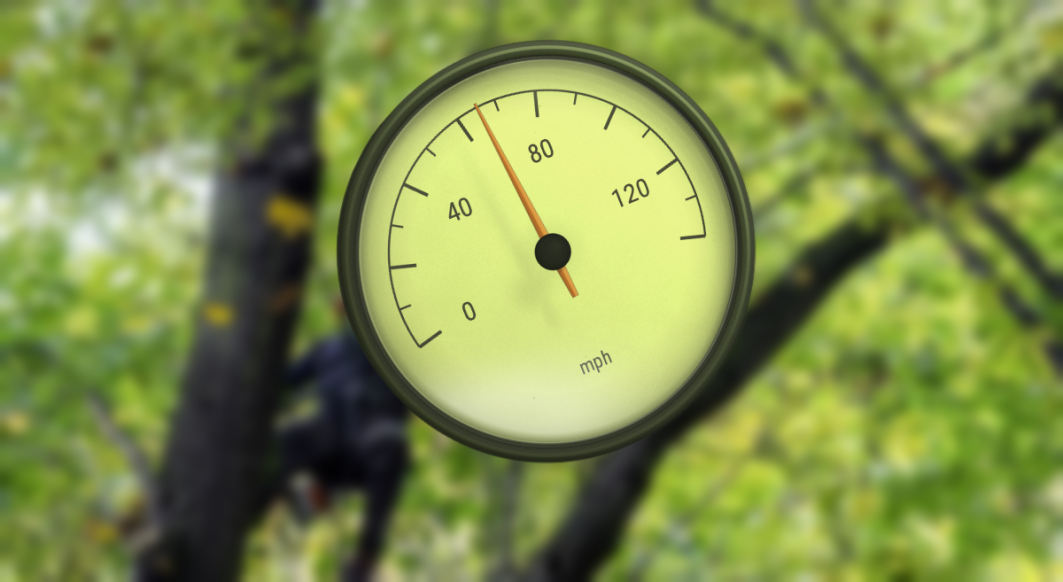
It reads 65,mph
